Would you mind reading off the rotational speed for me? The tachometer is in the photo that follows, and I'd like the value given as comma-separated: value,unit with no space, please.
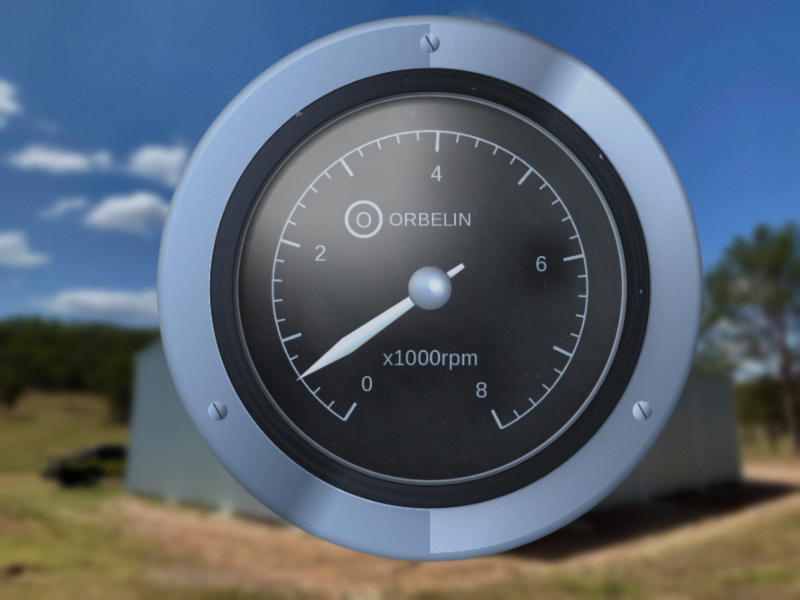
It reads 600,rpm
